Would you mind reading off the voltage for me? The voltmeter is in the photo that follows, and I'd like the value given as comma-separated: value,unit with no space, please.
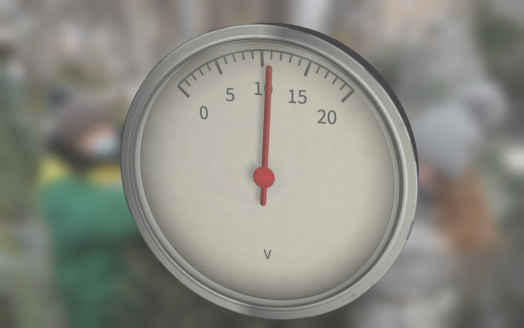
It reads 11,V
